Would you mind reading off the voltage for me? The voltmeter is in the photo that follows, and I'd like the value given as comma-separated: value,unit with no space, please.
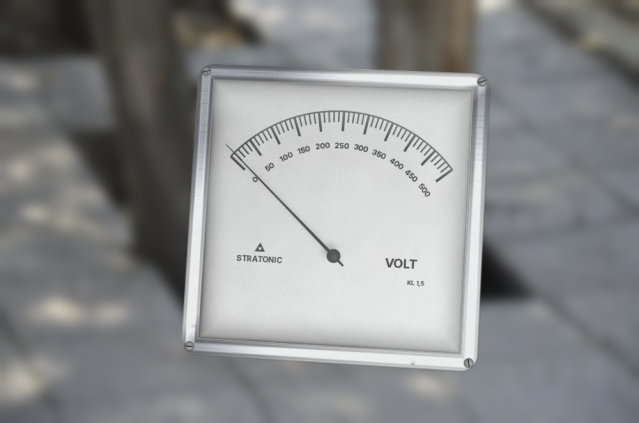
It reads 10,V
